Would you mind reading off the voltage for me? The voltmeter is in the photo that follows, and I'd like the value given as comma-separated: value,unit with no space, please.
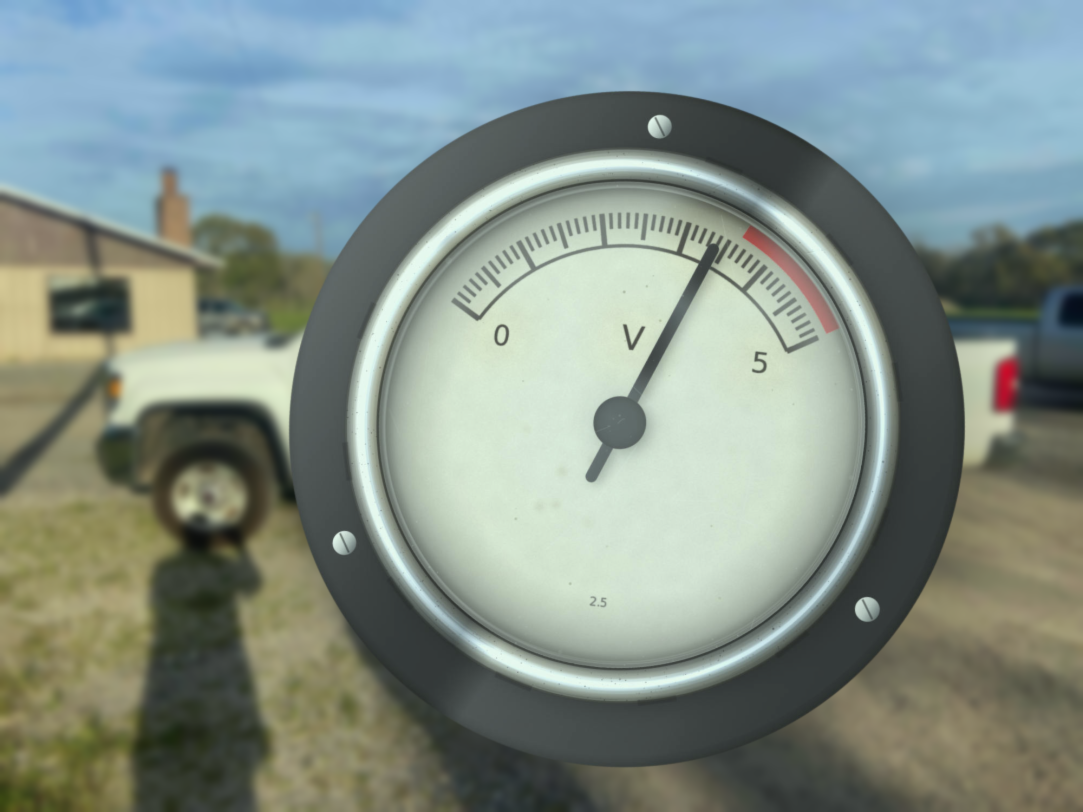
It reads 3.4,V
